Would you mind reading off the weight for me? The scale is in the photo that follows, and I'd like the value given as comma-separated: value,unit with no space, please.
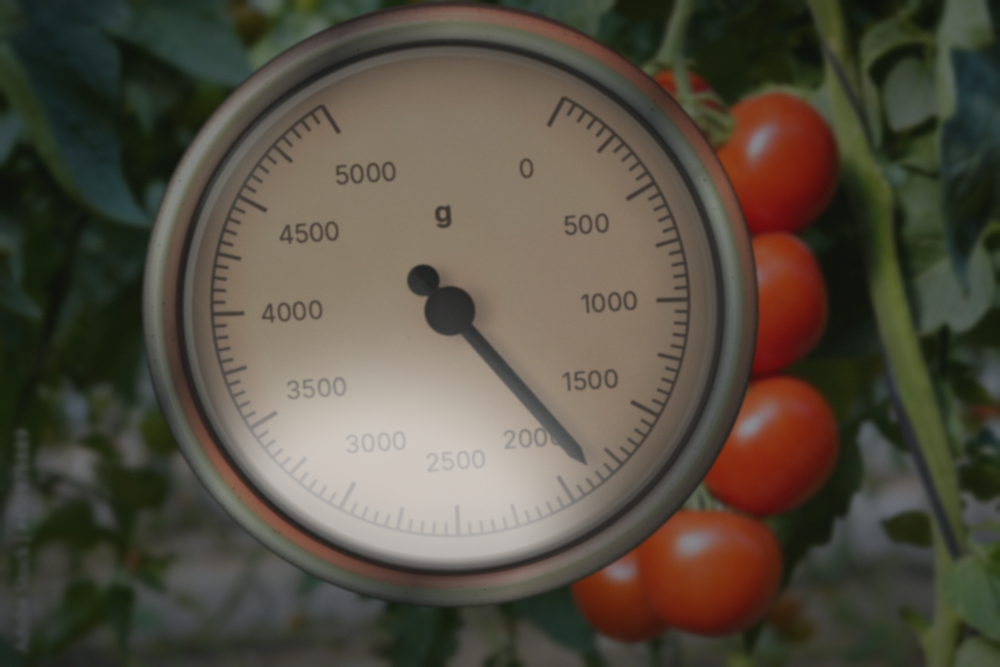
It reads 1850,g
